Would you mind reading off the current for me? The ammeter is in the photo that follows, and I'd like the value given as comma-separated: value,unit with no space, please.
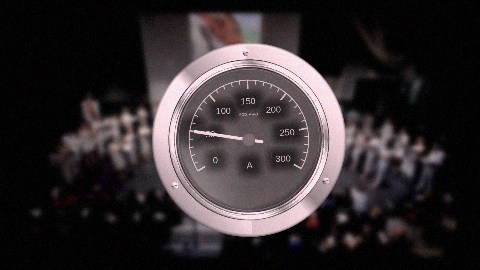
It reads 50,A
